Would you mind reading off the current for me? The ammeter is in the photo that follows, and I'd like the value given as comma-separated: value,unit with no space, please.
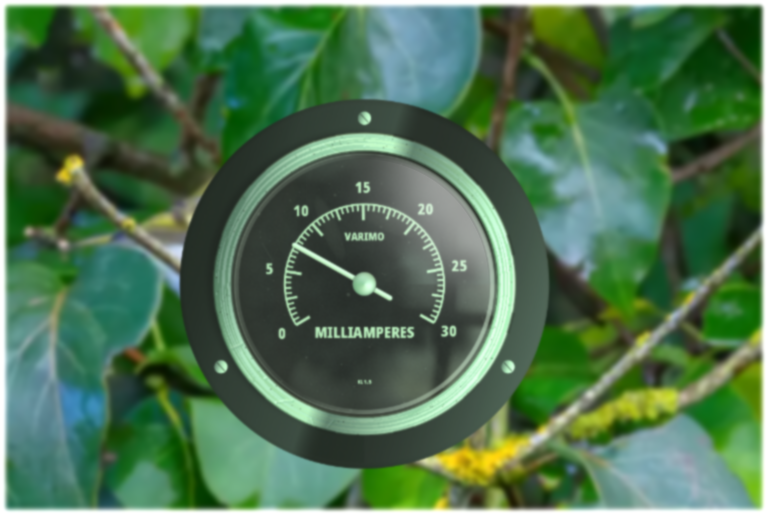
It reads 7.5,mA
